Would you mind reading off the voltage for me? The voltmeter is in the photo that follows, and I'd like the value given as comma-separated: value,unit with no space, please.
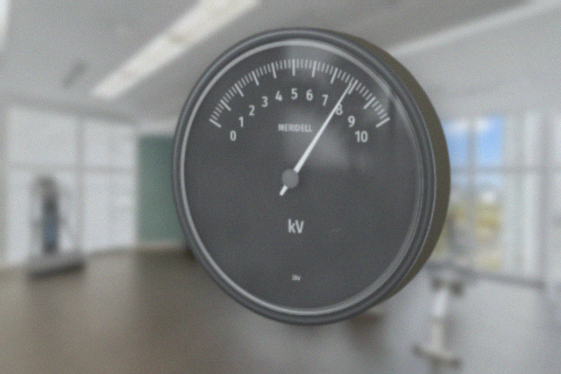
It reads 8,kV
